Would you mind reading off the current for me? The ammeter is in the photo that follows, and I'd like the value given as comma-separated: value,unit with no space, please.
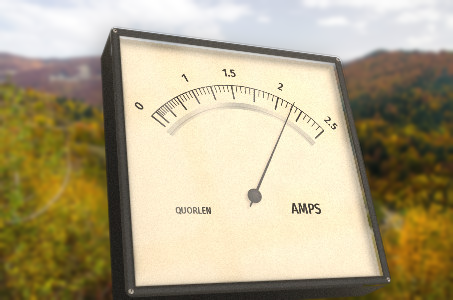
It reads 2.15,A
